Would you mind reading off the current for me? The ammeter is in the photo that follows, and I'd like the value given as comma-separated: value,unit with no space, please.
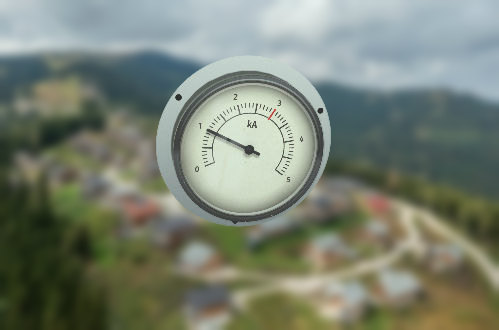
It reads 1,kA
